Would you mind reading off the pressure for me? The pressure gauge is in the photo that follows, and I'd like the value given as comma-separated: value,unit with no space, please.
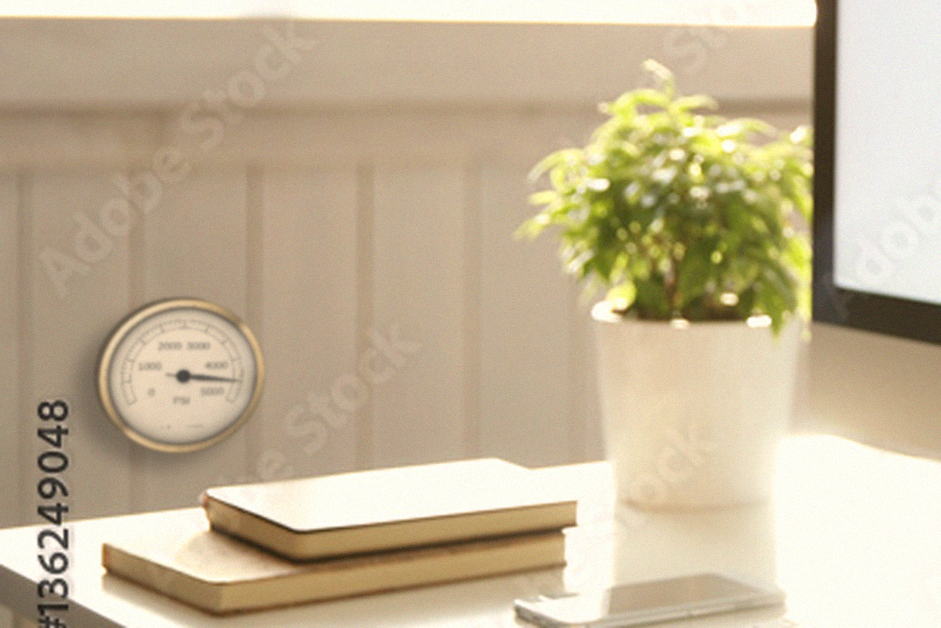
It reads 4500,psi
